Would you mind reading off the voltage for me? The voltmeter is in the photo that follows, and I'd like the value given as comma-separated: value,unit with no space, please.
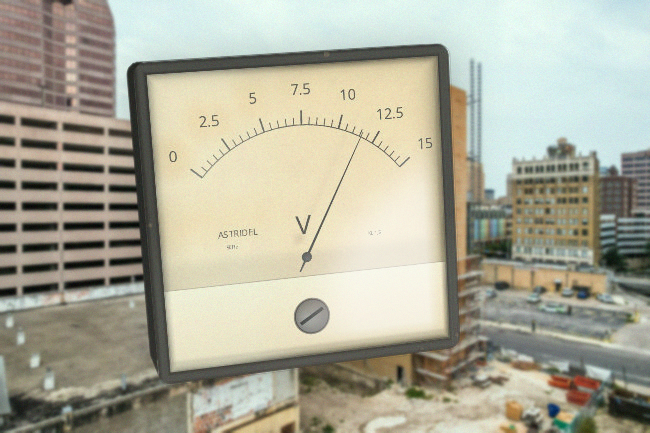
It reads 11.5,V
